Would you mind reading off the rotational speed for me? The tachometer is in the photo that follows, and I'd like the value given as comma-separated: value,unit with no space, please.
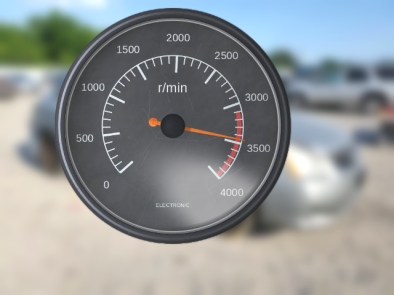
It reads 3450,rpm
